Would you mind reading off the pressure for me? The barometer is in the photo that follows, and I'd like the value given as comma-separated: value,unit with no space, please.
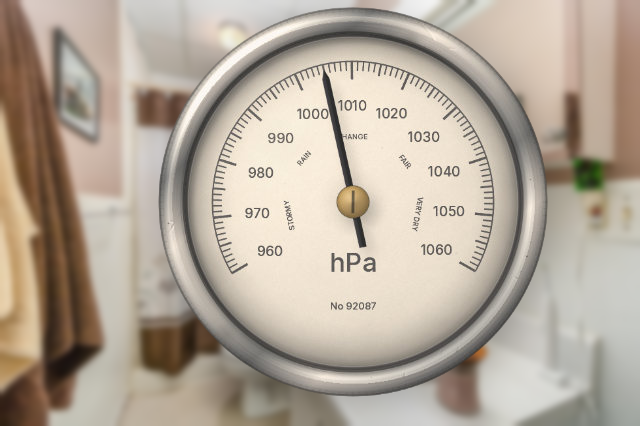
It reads 1005,hPa
